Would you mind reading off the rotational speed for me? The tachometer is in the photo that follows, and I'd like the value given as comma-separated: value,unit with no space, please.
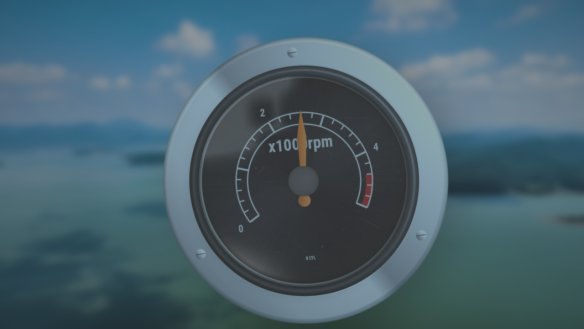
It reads 2600,rpm
